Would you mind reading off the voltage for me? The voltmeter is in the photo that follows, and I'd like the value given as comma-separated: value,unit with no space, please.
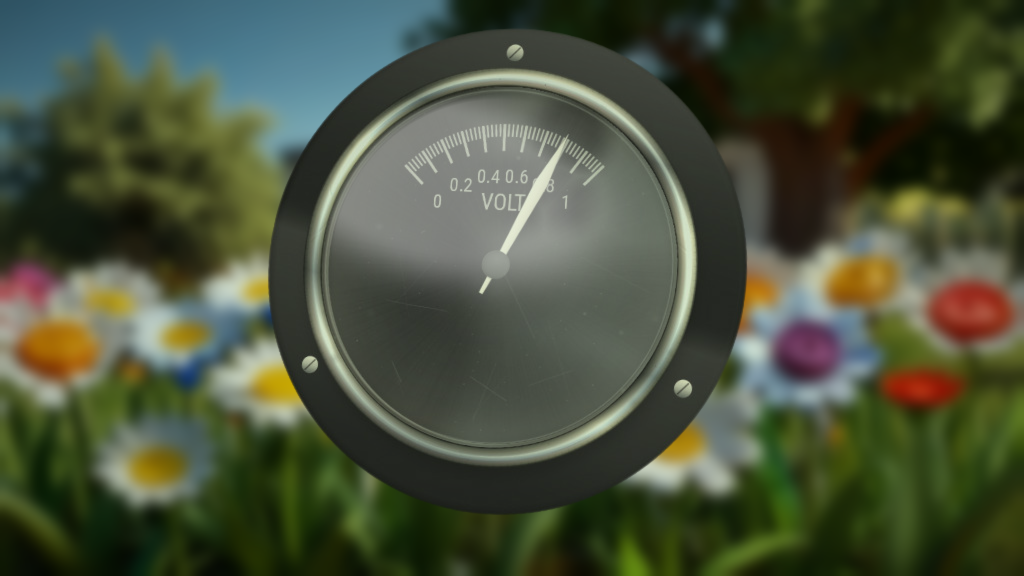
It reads 0.8,V
